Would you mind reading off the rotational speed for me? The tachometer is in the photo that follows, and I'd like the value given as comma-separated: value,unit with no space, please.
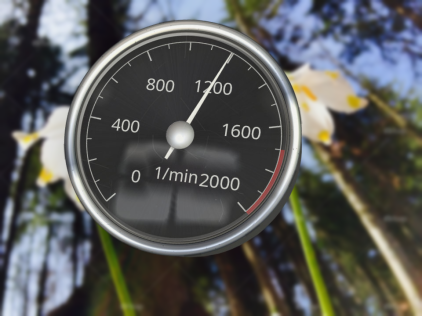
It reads 1200,rpm
